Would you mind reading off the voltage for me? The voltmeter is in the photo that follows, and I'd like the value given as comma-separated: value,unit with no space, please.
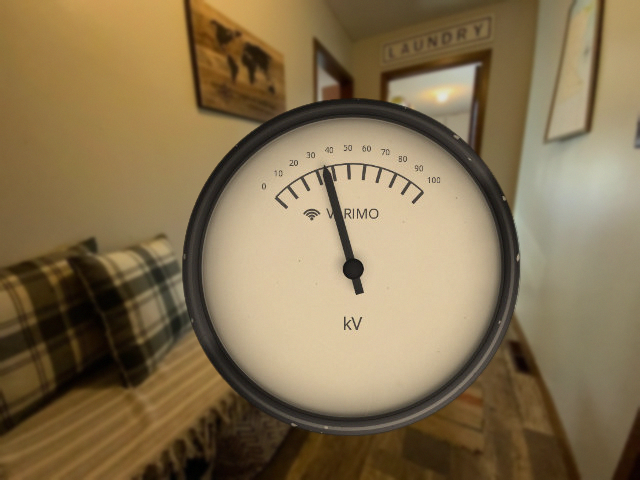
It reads 35,kV
